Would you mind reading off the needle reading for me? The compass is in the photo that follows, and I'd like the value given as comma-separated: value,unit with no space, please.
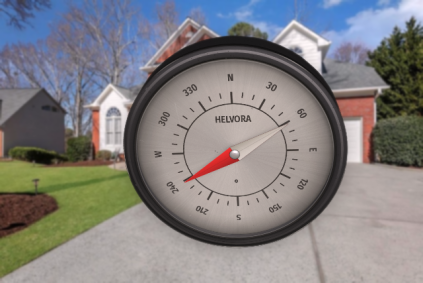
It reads 240,°
